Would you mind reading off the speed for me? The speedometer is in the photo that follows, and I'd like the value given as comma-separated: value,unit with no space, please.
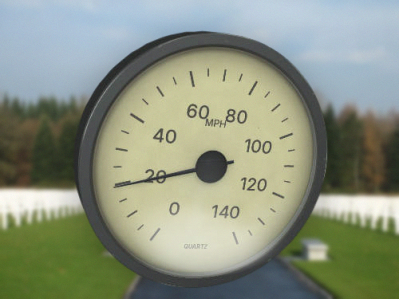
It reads 20,mph
